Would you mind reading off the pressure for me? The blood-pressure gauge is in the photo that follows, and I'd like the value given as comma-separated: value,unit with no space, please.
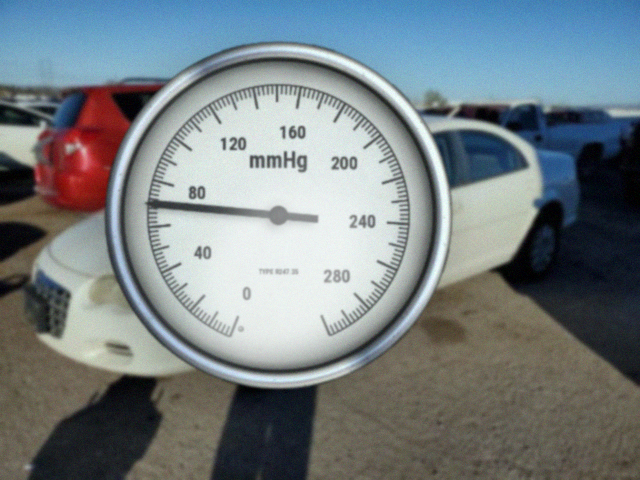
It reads 70,mmHg
